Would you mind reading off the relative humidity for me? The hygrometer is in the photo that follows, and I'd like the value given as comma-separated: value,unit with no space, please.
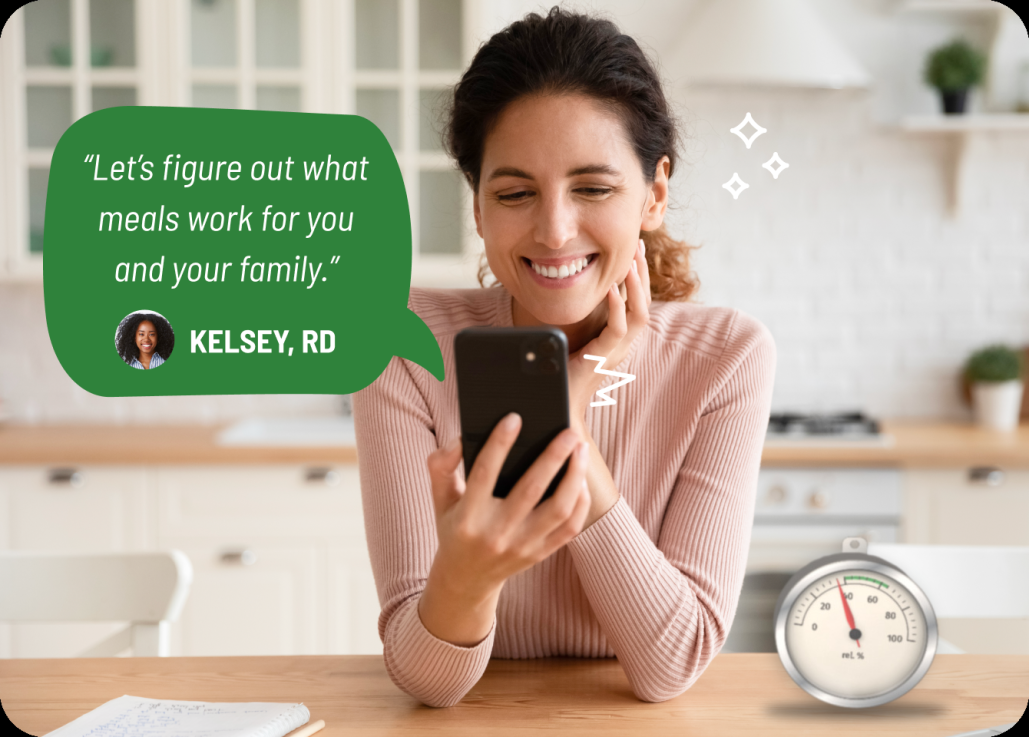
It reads 36,%
